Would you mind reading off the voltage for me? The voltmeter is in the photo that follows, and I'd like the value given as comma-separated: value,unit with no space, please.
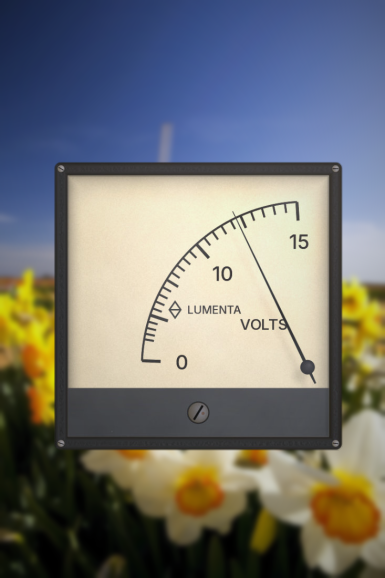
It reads 12.25,V
